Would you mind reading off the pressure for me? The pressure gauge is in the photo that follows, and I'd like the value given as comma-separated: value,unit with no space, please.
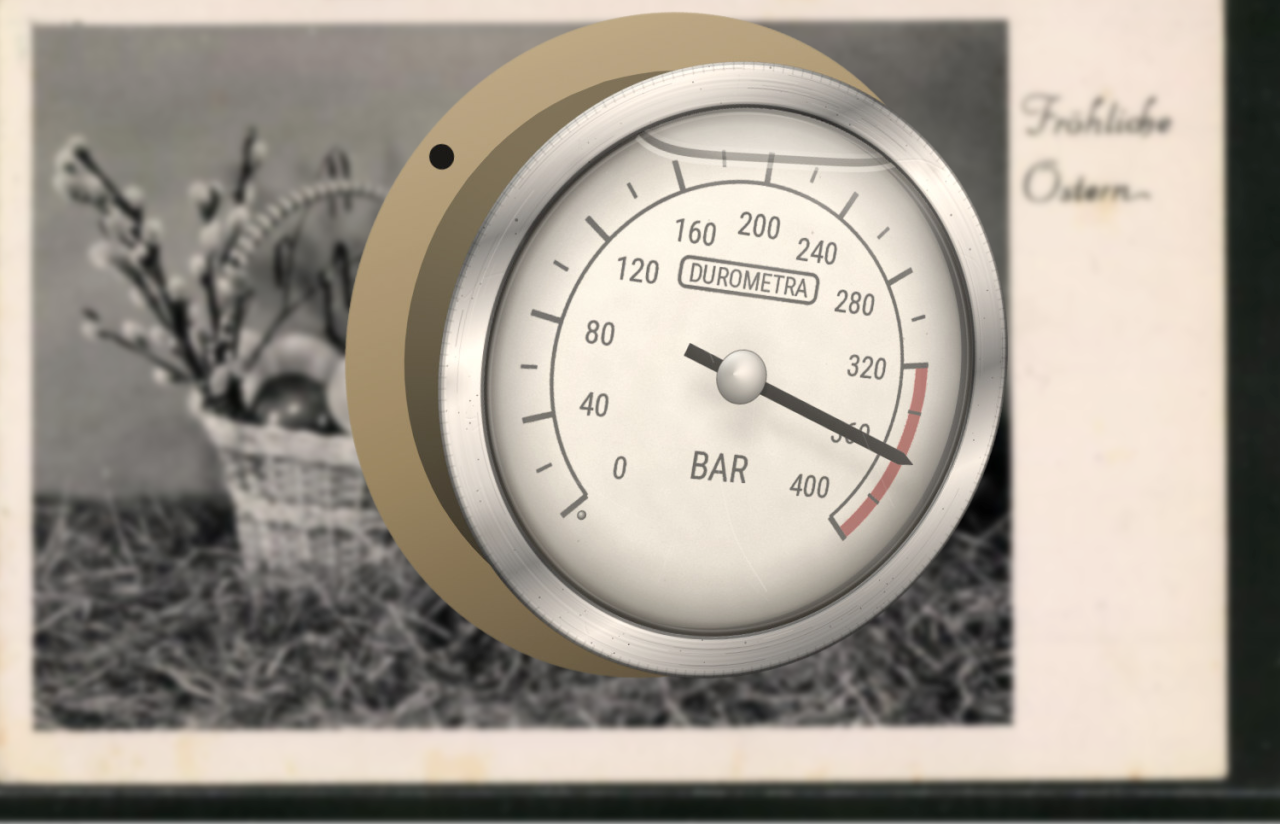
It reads 360,bar
